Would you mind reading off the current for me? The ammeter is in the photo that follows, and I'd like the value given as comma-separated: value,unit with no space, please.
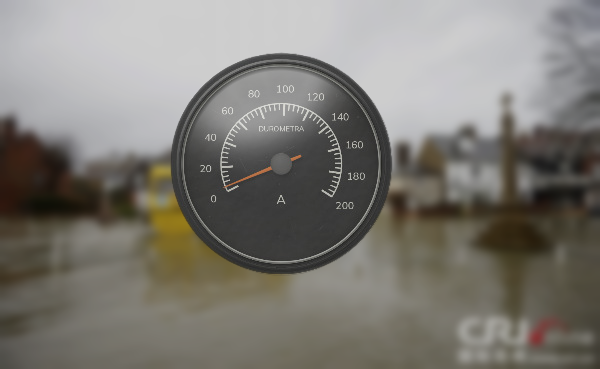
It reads 4,A
